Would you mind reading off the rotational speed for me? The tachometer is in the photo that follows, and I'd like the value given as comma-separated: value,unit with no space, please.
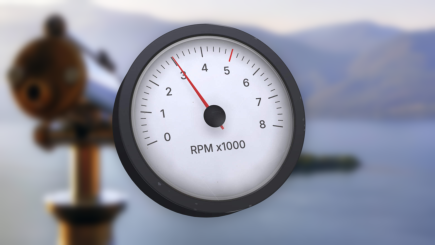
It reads 3000,rpm
